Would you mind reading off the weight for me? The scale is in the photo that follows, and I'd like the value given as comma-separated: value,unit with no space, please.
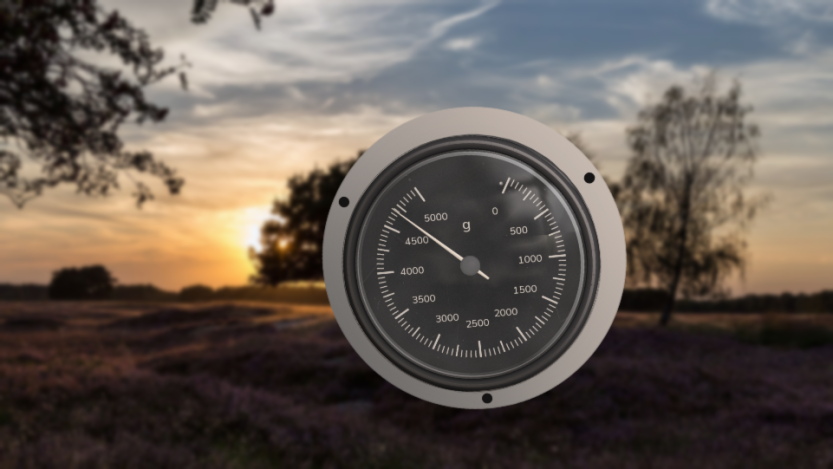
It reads 4700,g
